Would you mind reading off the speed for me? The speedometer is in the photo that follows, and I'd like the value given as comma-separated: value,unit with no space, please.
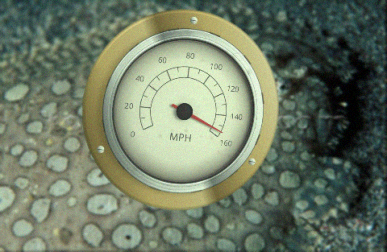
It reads 155,mph
